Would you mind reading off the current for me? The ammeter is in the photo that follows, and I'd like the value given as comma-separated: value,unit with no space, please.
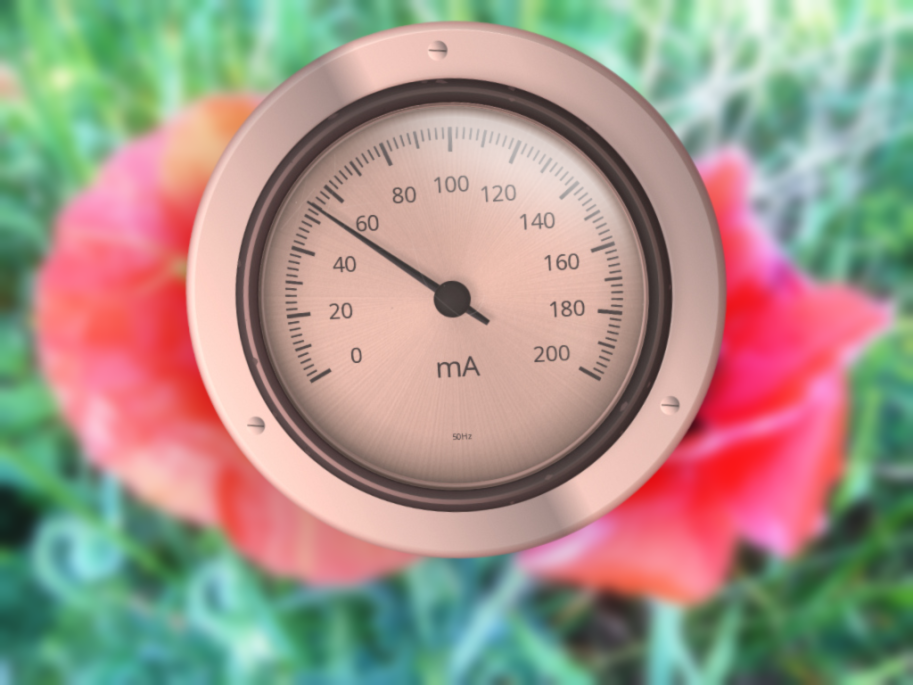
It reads 54,mA
